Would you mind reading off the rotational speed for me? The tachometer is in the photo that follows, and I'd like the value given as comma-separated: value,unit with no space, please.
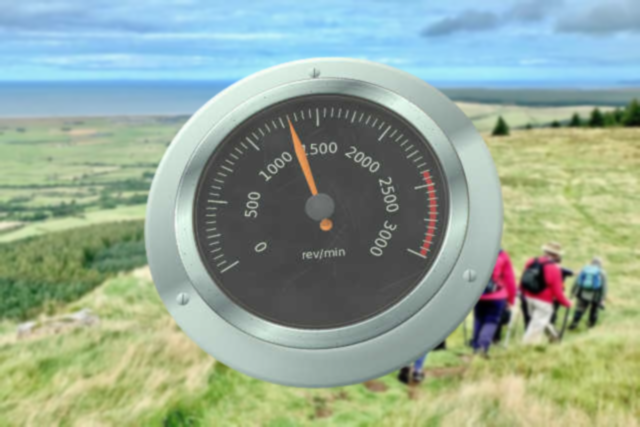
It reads 1300,rpm
